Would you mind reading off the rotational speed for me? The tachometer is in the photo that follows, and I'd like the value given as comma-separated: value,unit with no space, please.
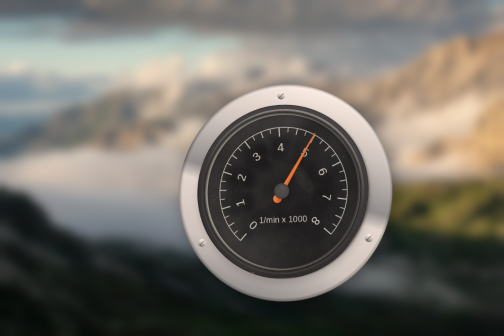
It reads 5000,rpm
